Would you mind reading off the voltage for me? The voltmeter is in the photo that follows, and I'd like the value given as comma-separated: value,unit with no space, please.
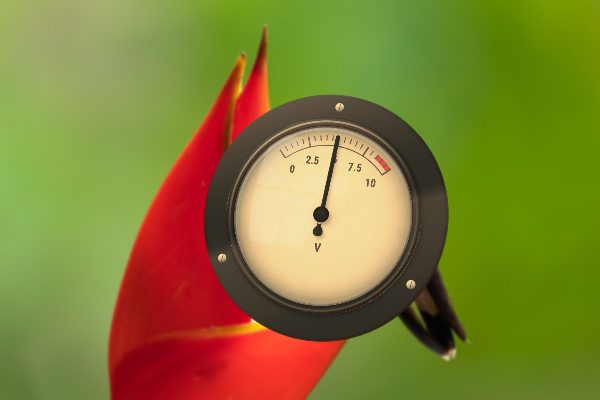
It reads 5,V
